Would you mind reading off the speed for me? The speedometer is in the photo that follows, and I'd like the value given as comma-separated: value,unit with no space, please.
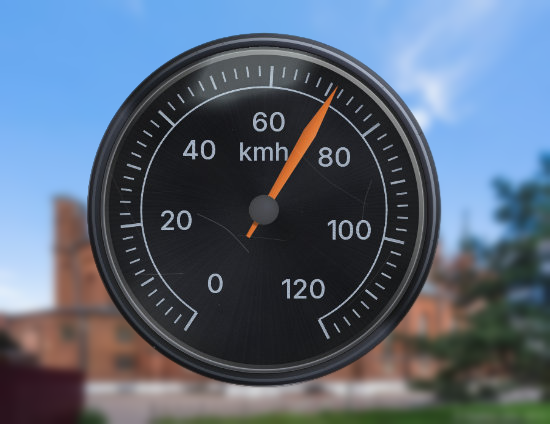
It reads 71,km/h
